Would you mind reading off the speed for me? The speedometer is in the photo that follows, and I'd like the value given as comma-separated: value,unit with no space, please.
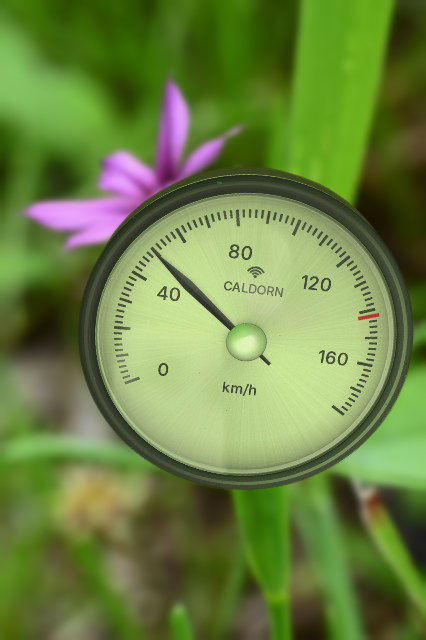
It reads 50,km/h
